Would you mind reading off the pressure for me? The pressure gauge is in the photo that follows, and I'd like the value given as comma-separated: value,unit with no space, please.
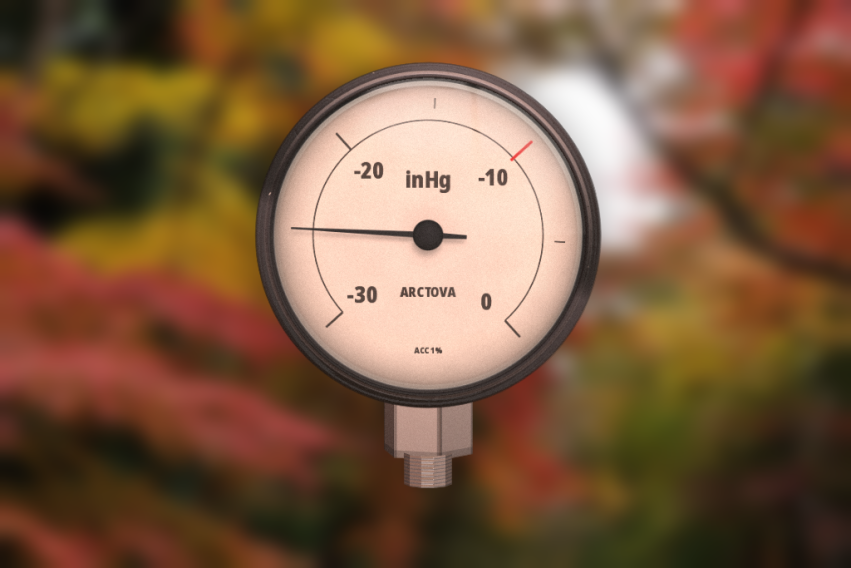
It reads -25,inHg
